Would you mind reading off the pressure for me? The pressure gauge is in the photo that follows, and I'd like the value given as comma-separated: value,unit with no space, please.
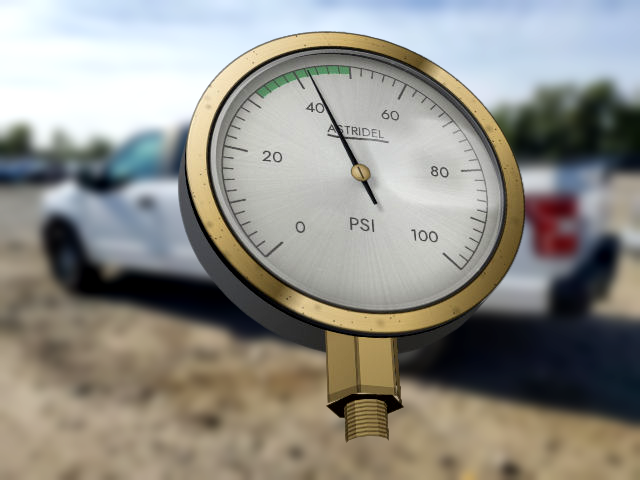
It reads 42,psi
